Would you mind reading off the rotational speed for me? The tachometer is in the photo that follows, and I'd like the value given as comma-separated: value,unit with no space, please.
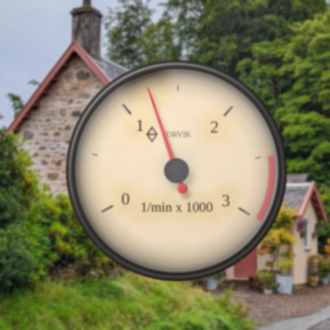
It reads 1250,rpm
